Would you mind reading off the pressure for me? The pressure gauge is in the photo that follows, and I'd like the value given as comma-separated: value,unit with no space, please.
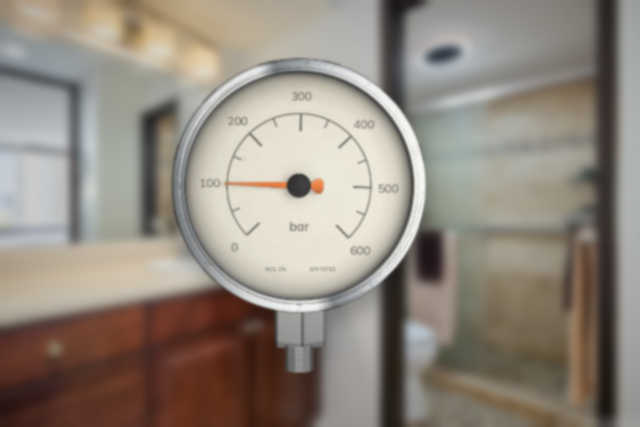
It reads 100,bar
